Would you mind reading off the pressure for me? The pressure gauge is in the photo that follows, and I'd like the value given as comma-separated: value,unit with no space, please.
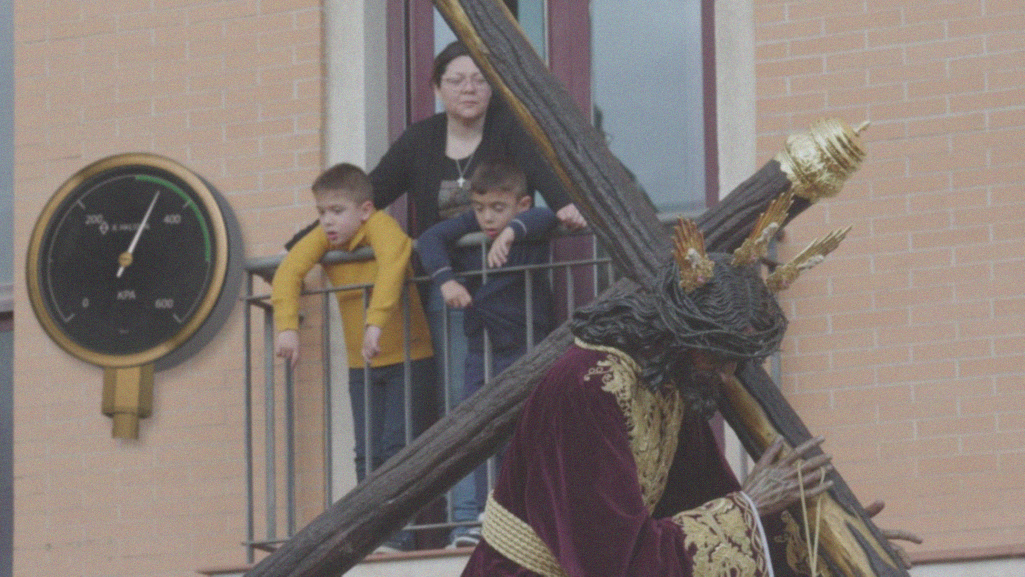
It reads 350,kPa
